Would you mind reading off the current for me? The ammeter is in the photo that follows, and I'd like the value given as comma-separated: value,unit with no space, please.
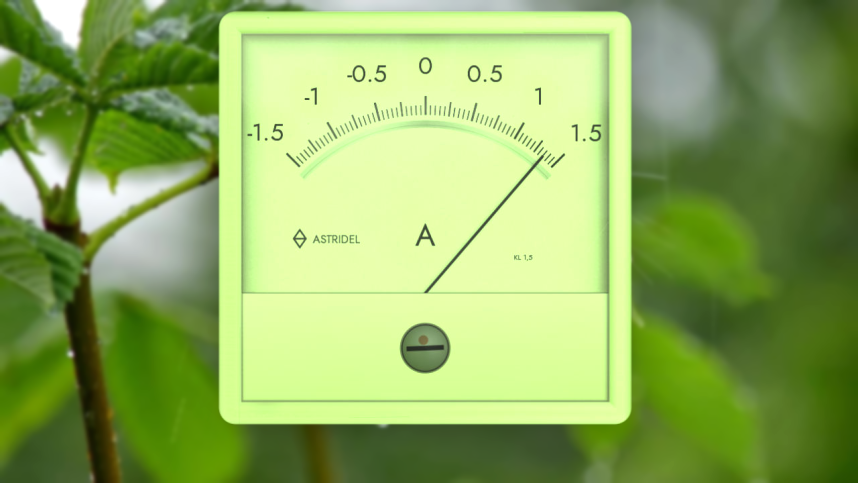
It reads 1.35,A
